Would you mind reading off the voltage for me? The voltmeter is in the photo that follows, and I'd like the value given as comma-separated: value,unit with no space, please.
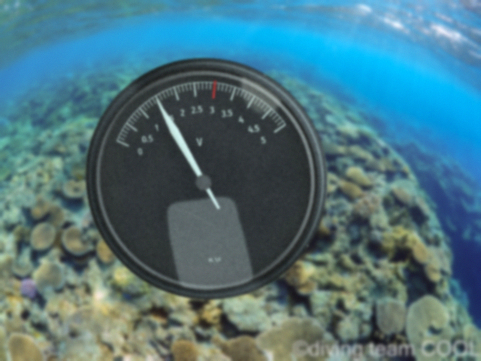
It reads 1.5,V
